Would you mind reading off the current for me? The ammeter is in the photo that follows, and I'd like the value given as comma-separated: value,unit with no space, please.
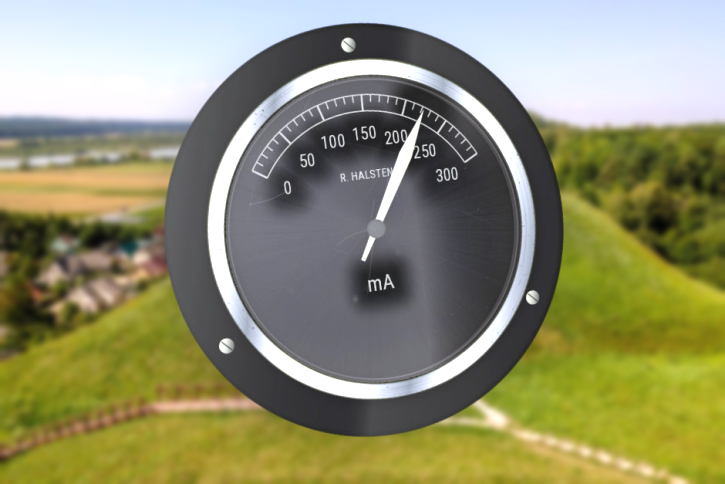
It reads 220,mA
